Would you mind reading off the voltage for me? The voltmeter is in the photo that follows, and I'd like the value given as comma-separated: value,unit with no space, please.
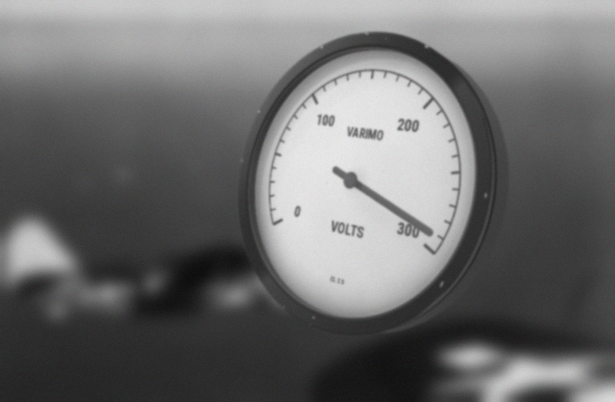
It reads 290,V
